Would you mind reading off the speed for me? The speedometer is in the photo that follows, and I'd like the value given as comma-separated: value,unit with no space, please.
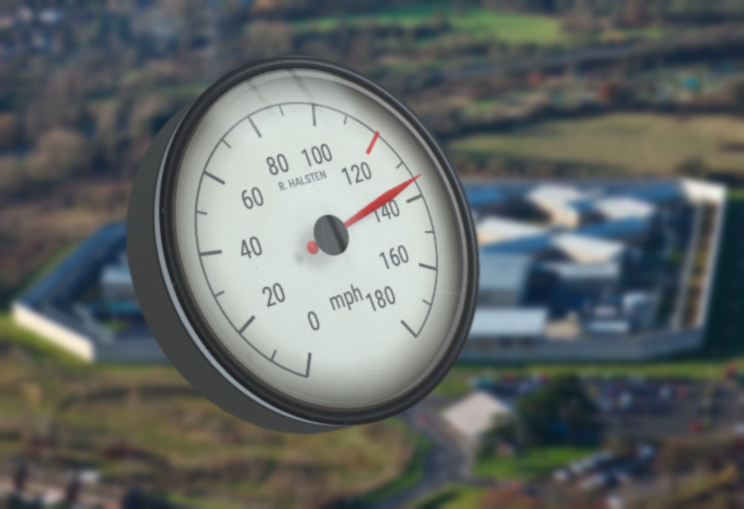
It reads 135,mph
